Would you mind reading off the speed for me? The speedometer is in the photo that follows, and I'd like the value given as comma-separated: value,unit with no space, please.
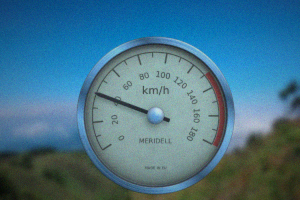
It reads 40,km/h
